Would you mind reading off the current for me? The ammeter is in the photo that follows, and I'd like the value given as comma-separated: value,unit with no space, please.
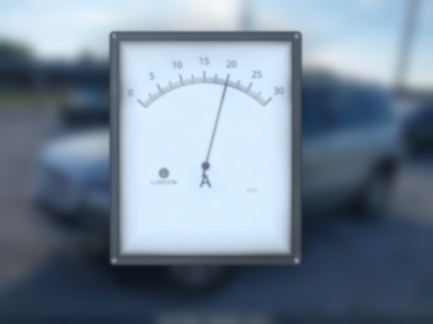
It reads 20,A
